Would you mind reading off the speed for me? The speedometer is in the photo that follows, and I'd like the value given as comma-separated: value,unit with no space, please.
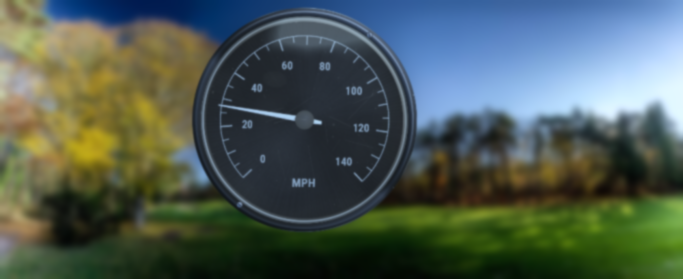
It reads 27.5,mph
